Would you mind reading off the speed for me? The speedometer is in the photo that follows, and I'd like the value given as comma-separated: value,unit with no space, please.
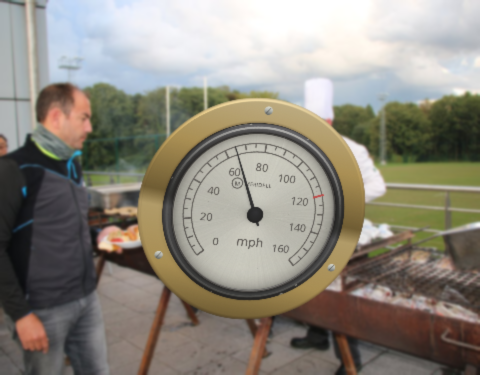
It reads 65,mph
